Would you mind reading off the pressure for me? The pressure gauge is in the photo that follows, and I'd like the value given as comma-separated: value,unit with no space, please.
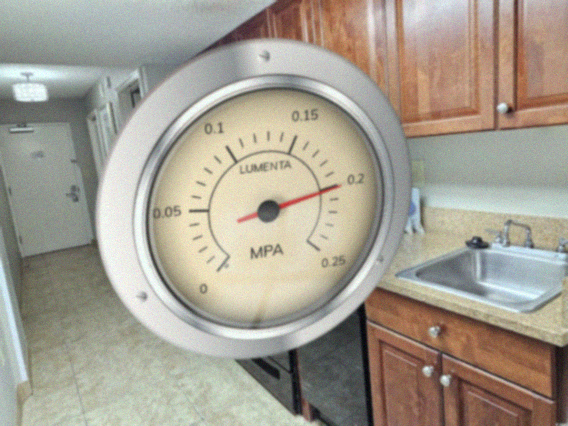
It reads 0.2,MPa
